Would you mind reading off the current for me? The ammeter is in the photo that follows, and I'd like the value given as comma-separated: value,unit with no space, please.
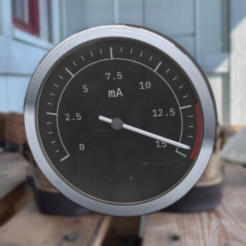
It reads 14.5,mA
